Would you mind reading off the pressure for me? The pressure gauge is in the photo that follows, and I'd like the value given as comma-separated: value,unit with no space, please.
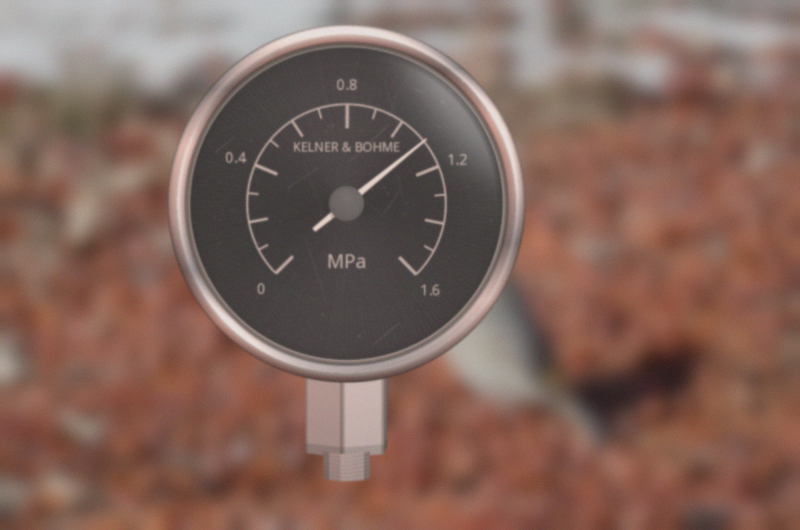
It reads 1.1,MPa
